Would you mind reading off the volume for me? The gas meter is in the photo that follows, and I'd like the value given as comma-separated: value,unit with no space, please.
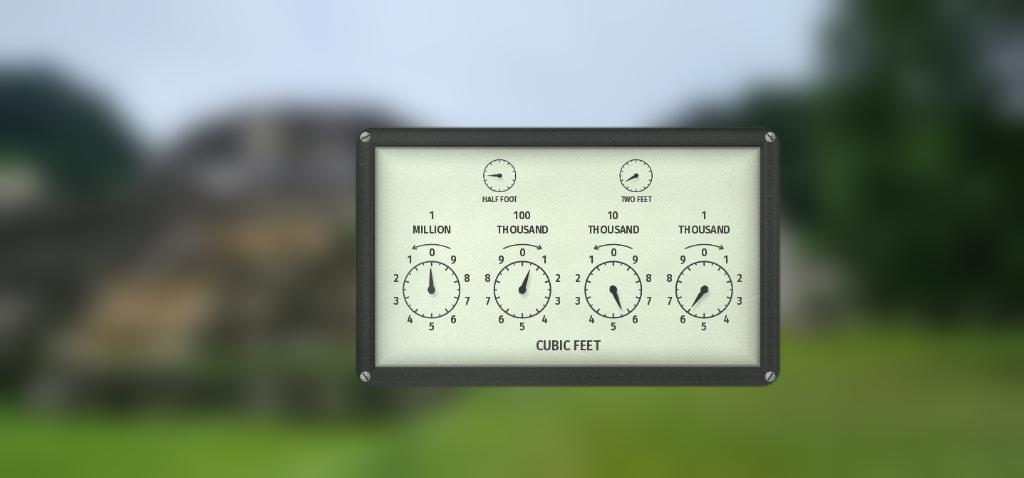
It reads 5600,ft³
